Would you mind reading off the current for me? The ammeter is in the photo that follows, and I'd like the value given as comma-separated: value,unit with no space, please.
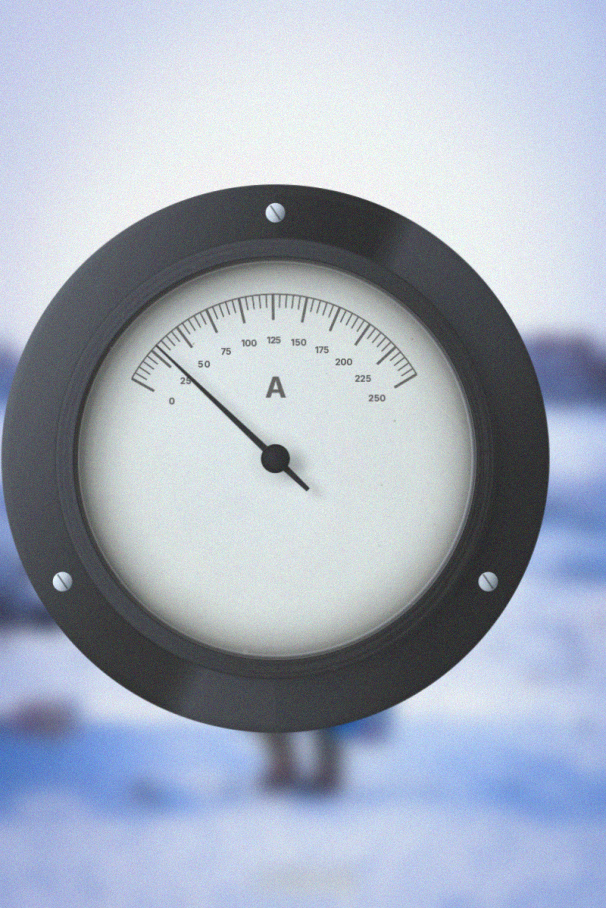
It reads 30,A
